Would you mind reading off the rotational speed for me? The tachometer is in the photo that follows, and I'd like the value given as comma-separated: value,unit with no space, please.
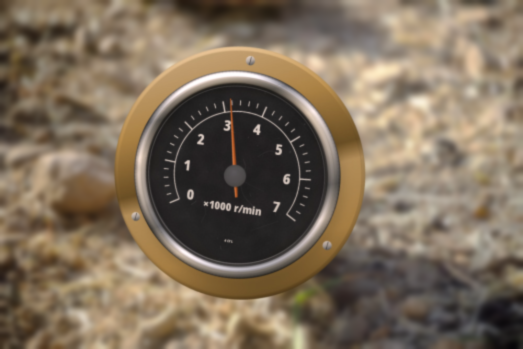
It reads 3200,rpm
